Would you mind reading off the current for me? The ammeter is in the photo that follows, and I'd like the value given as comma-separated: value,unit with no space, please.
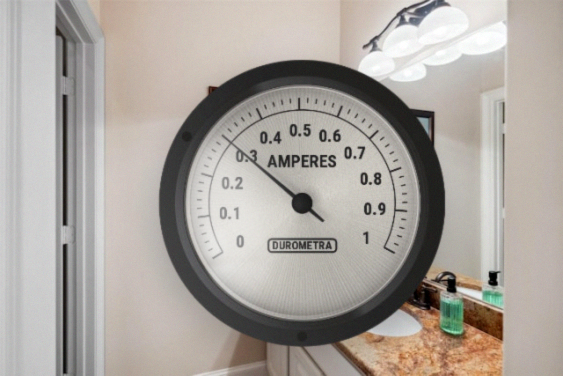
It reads 0.3,A
